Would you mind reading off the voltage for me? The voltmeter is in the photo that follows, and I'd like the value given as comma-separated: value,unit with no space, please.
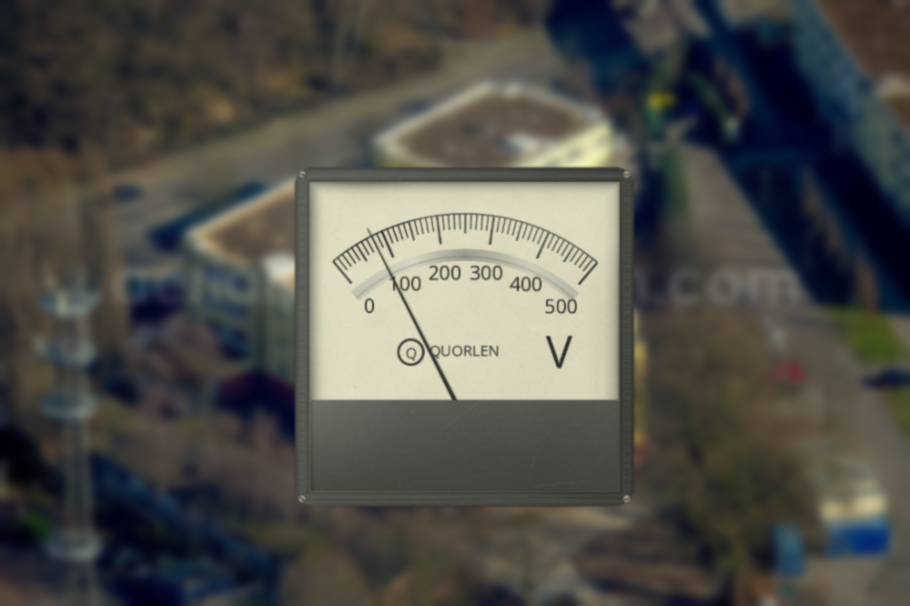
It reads 80,V
